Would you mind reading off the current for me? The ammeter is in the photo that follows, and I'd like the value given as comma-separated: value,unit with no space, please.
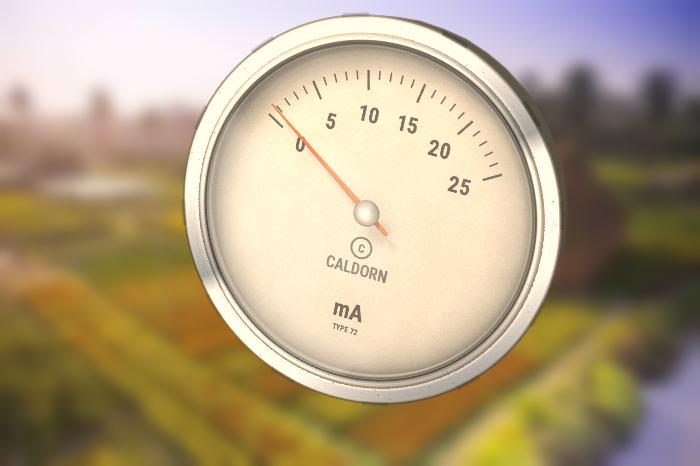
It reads 1,mA
